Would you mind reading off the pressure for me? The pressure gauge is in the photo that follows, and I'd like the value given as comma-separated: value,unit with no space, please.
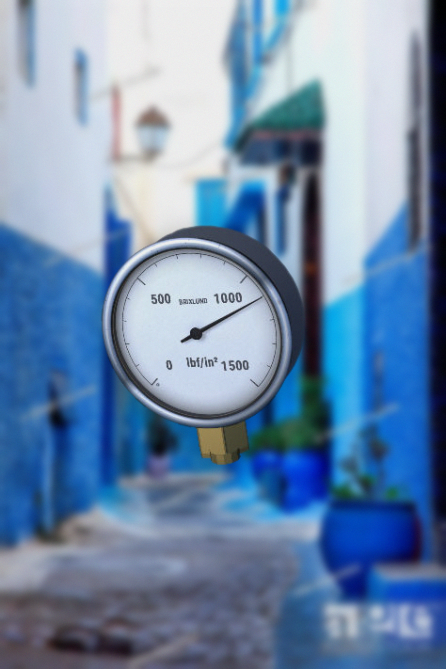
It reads 1100,psi
